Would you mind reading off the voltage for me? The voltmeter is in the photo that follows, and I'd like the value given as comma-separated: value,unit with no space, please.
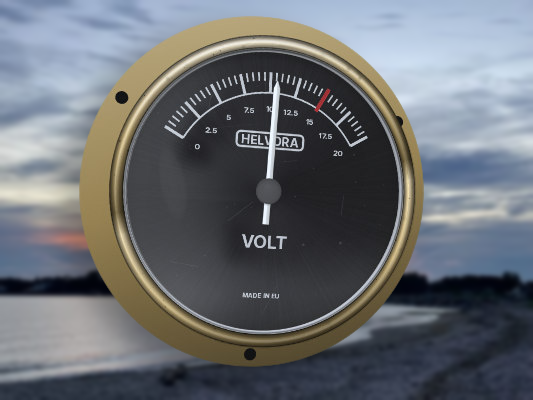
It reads 10.5,V
